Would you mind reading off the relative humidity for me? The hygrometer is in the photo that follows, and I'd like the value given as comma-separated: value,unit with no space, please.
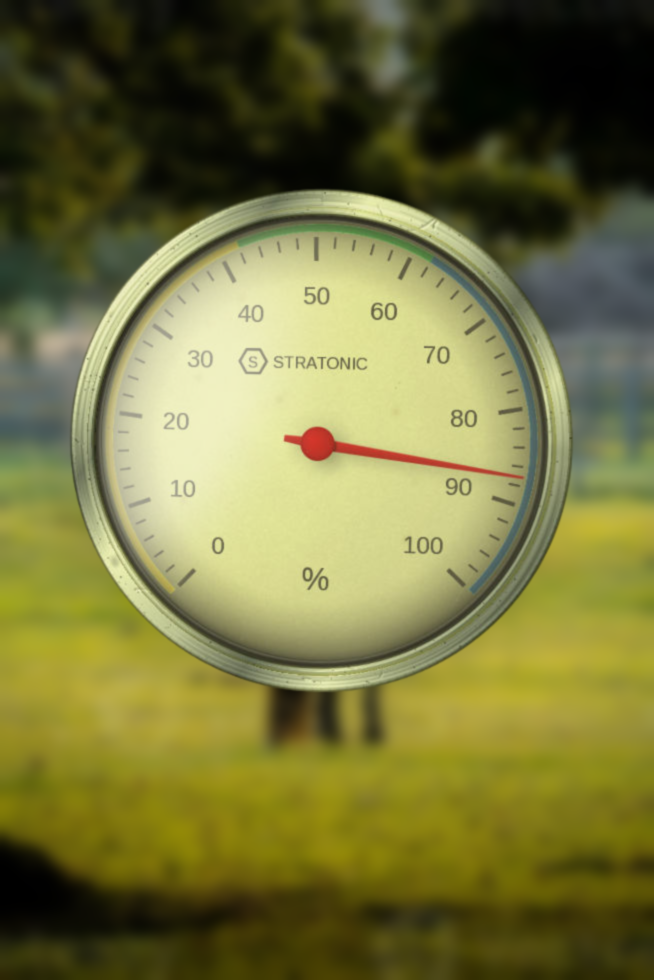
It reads 87,%
